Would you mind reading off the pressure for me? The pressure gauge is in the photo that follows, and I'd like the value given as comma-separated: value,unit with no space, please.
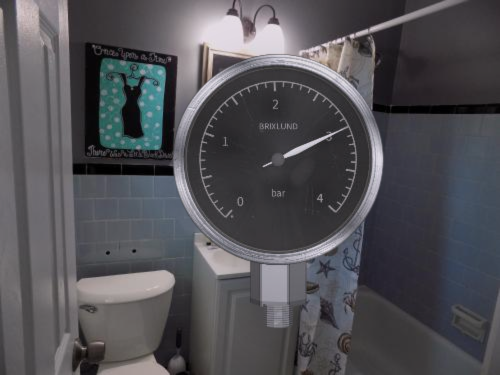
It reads 3,bar
